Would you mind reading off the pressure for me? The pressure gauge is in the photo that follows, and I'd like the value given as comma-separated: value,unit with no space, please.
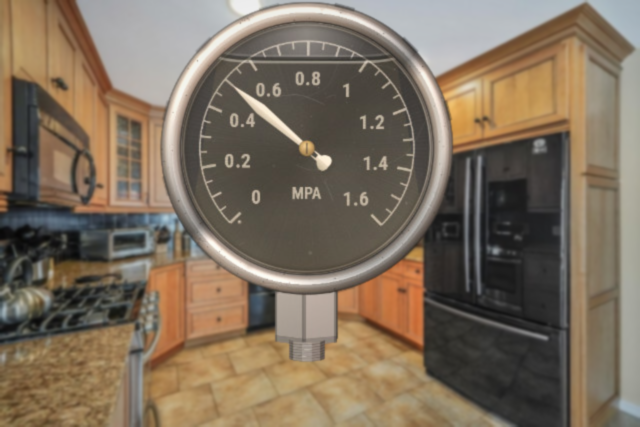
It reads 0.5,MPa
